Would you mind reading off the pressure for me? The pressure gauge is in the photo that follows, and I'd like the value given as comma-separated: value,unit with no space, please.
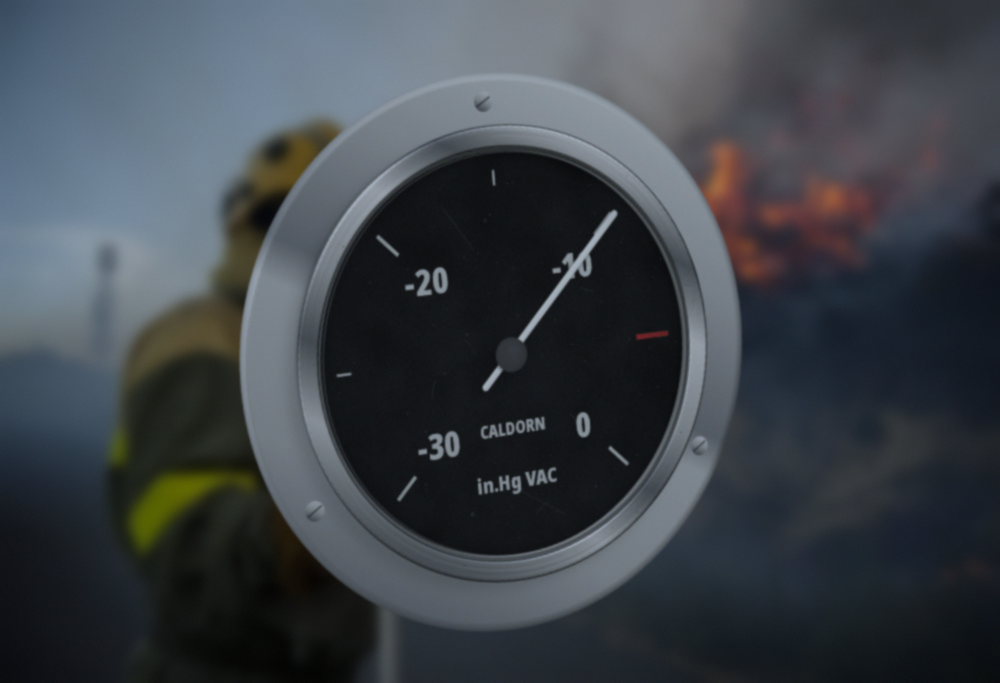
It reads -10,inHg
